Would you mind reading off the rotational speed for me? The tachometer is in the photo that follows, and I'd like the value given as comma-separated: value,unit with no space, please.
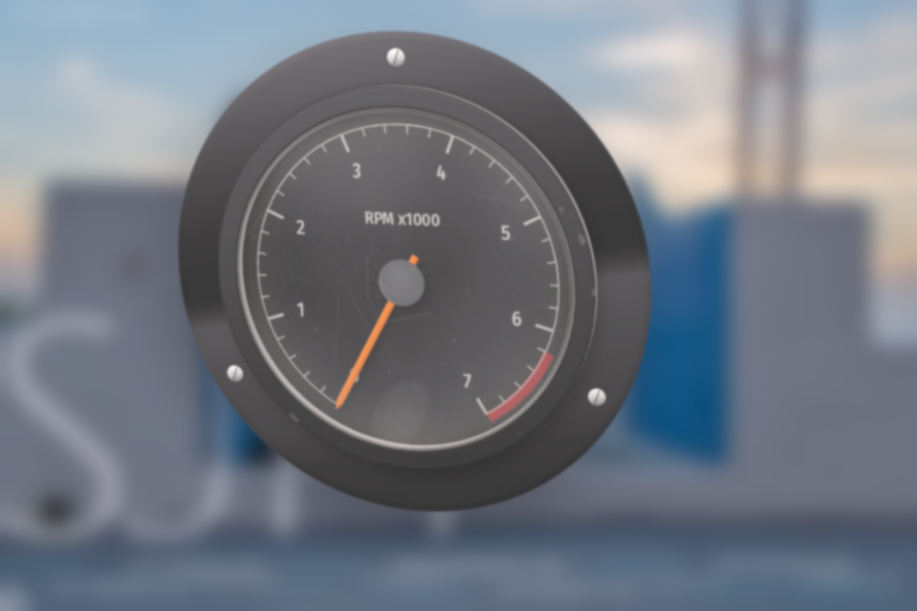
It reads 0,rpm
